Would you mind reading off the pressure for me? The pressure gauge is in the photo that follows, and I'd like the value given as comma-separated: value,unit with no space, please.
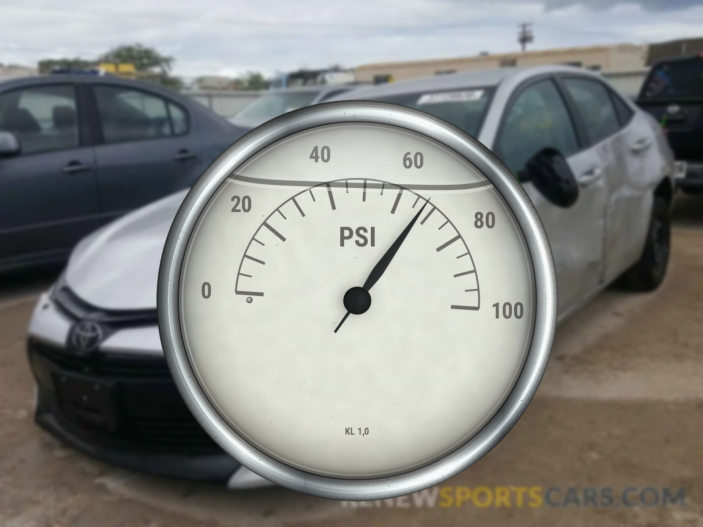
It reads 67.5,psi
